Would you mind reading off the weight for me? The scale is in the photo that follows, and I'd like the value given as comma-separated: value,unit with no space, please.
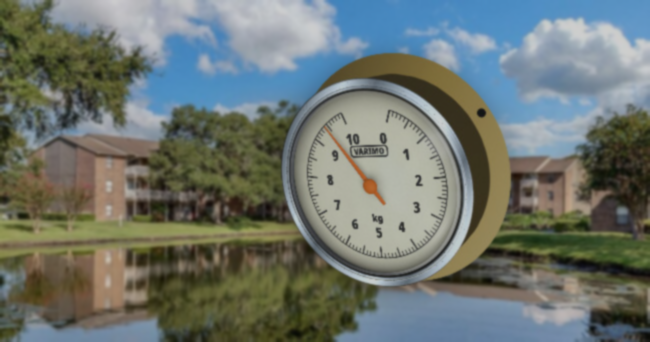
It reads 9.5,kg
